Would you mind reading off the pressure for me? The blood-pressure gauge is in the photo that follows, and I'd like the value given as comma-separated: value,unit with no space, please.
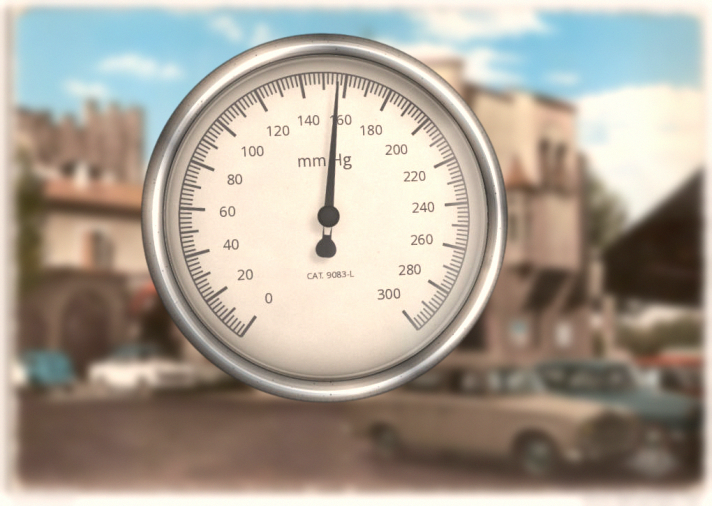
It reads 156,mmHg
